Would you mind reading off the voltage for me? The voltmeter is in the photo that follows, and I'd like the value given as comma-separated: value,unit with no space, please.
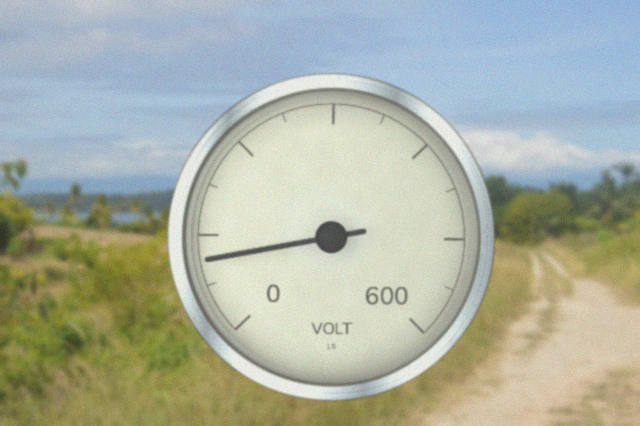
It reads 75,V
